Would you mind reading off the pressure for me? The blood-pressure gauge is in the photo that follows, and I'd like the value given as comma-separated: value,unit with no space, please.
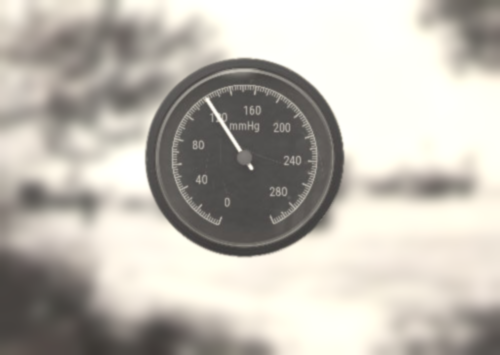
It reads 120,mmHg
